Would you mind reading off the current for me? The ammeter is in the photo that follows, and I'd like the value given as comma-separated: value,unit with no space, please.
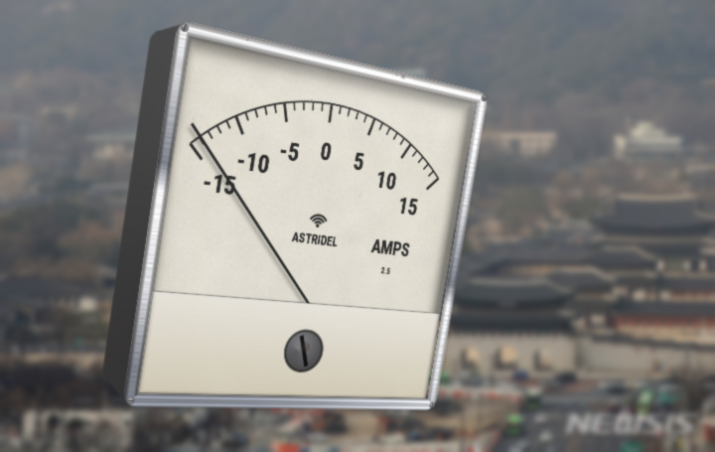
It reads -14,A
